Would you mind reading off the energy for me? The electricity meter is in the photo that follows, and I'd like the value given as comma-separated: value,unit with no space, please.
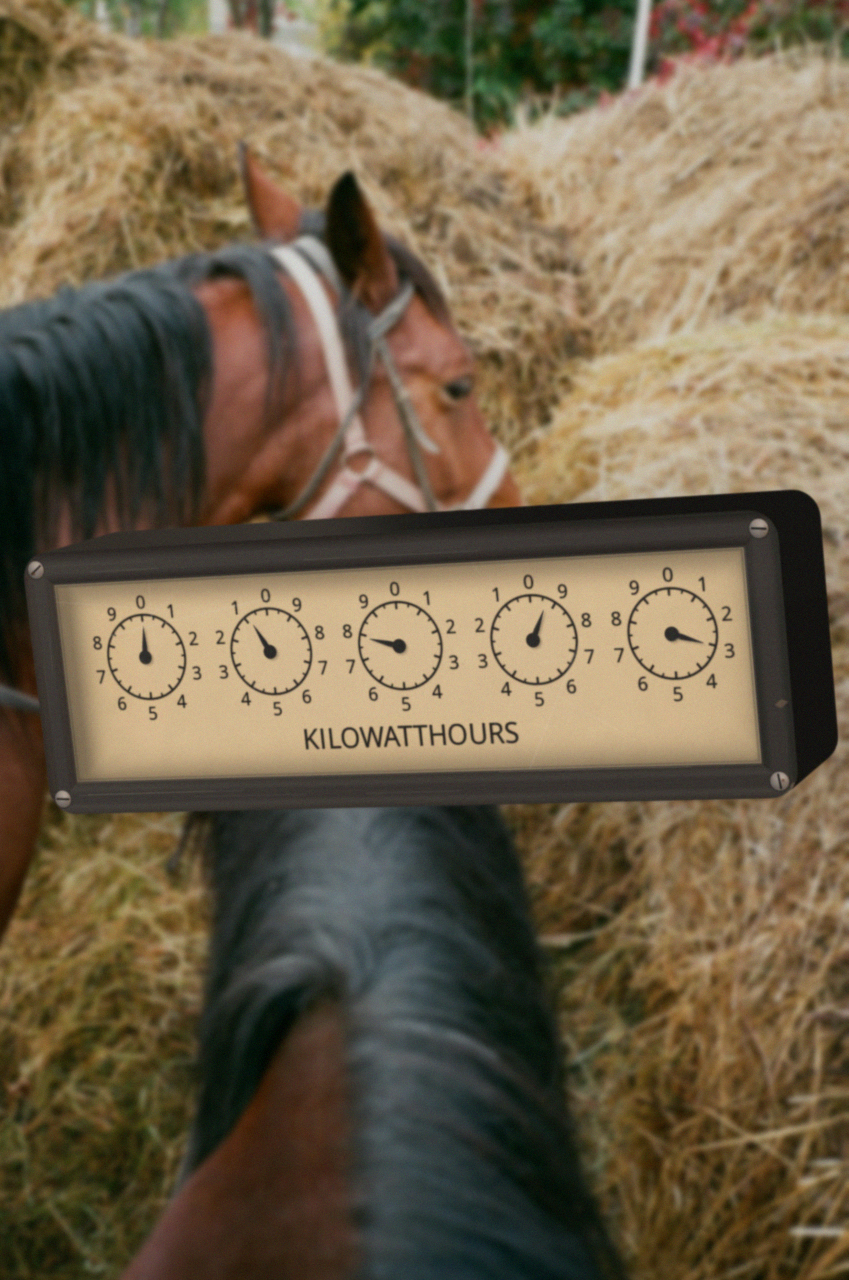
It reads 793,kWh
